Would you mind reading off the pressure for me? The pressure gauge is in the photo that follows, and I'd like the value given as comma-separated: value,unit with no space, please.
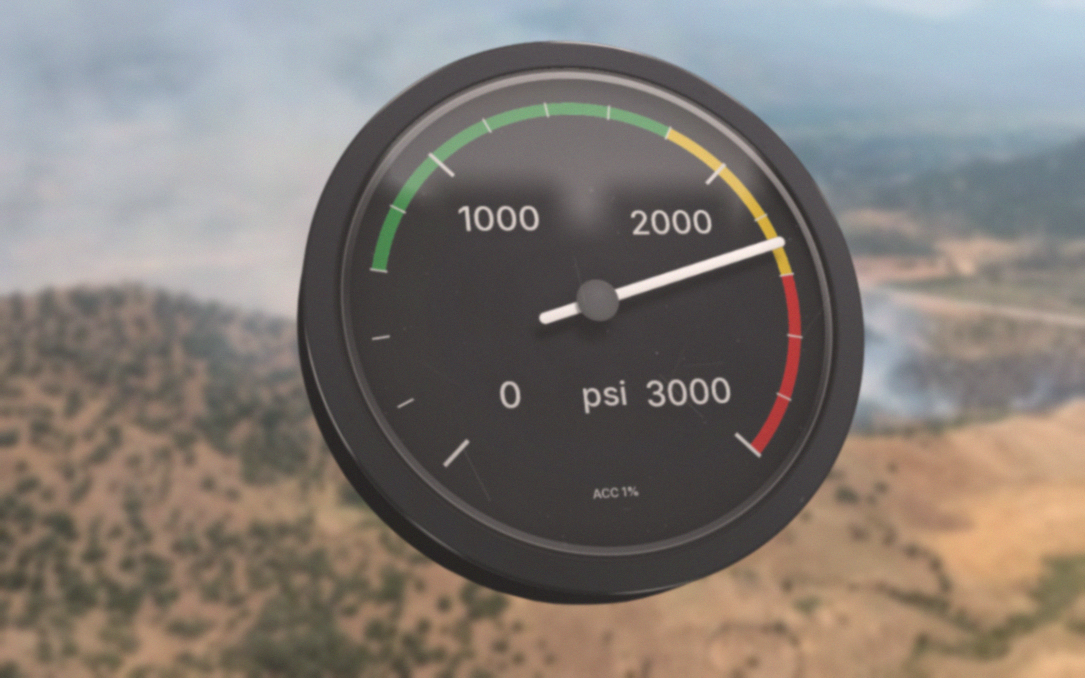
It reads 2300,psi
